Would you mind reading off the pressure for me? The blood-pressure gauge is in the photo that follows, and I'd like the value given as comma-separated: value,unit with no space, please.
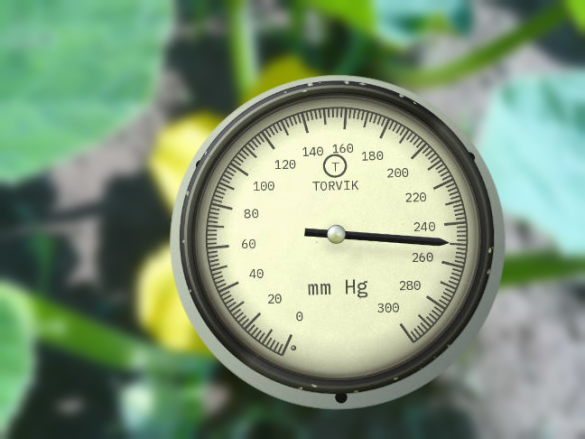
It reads 250,mmHg
